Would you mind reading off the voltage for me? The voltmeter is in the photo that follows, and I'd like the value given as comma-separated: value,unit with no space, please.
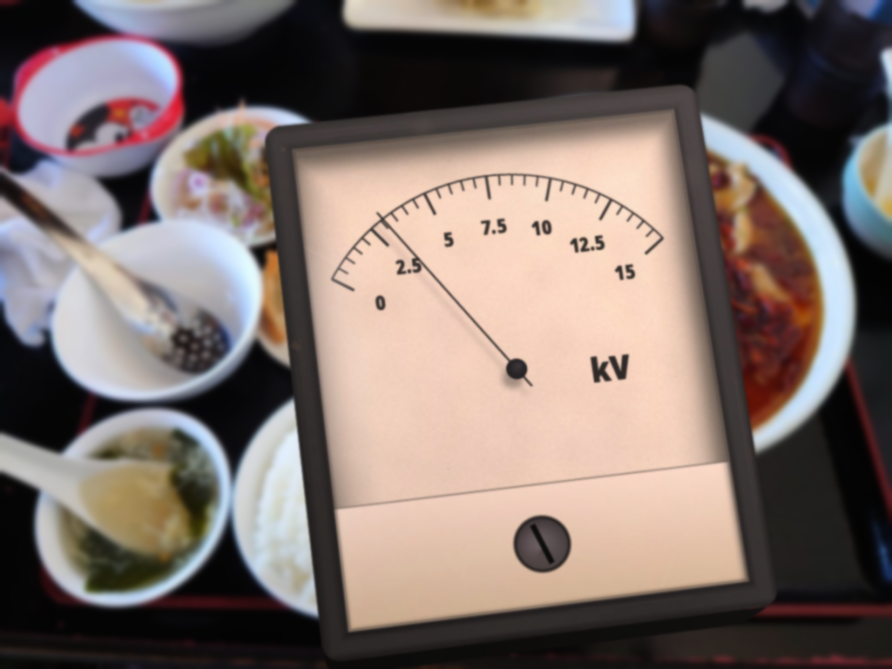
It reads 3,kV
